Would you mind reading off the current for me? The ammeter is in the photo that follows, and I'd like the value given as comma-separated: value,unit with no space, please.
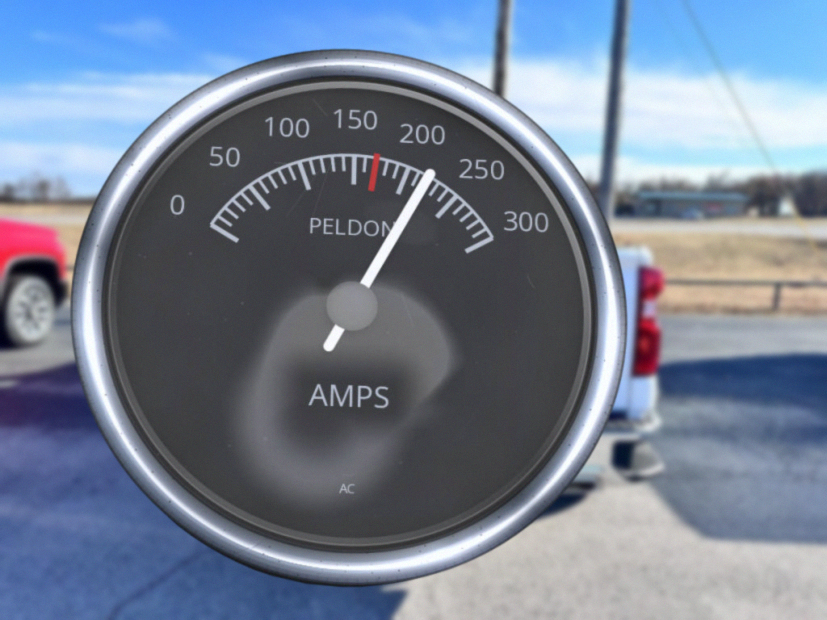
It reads 220,A
